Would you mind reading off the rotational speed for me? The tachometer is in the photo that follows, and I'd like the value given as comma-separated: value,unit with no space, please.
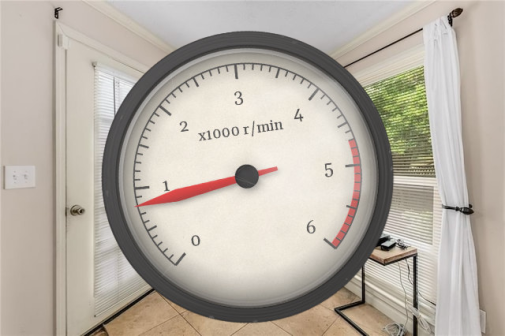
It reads 800,rpm
